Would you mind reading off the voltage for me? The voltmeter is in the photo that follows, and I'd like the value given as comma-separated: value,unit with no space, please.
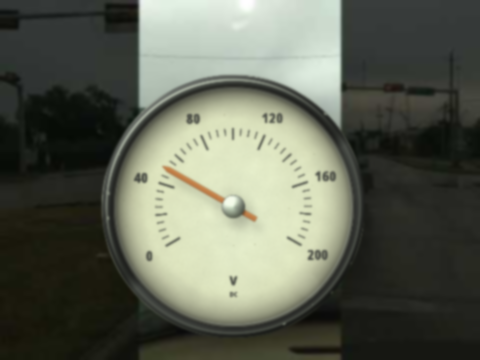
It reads 50,V
